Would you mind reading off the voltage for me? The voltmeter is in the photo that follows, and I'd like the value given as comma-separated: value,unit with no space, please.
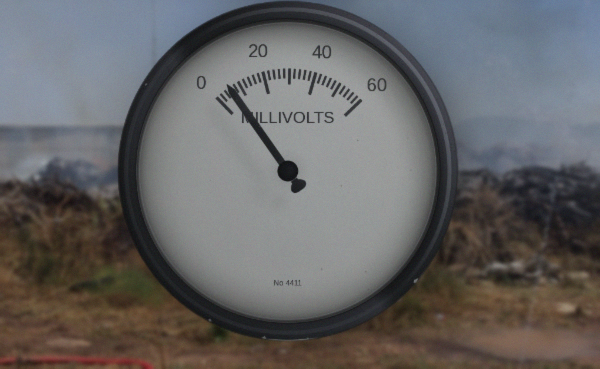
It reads 6,mV
